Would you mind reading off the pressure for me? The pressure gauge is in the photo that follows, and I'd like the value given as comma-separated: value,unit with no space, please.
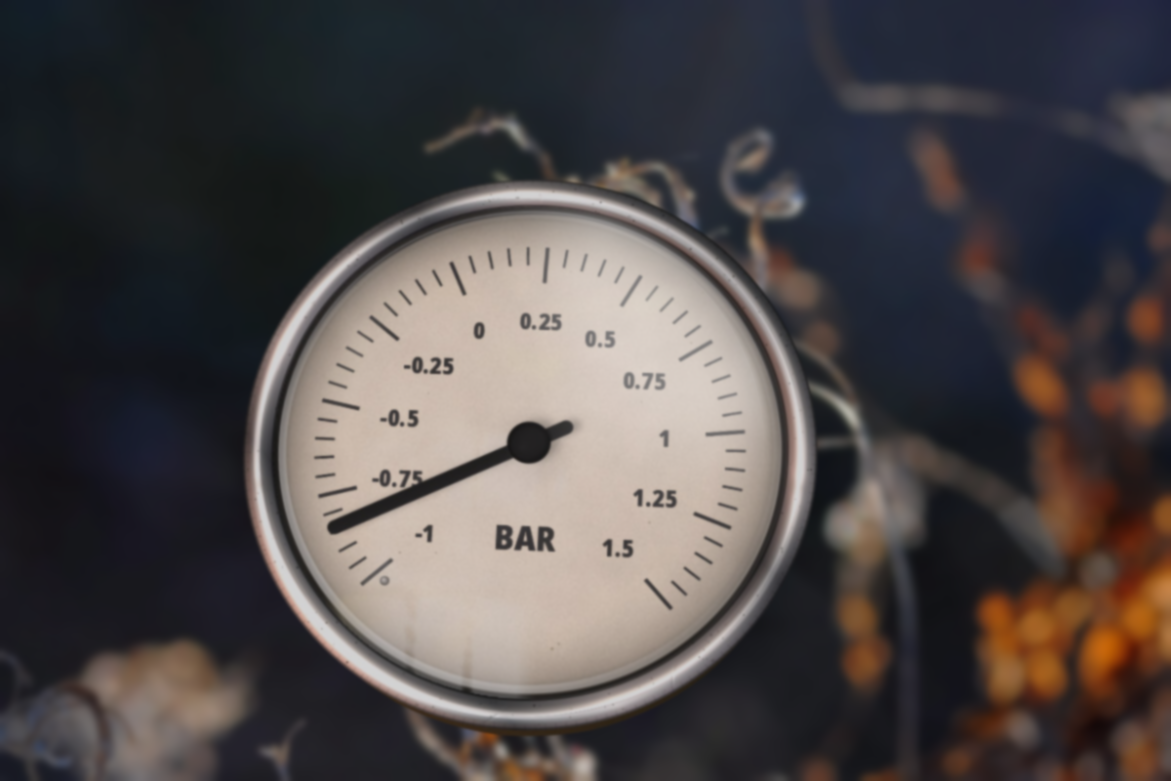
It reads -0.85,bar
